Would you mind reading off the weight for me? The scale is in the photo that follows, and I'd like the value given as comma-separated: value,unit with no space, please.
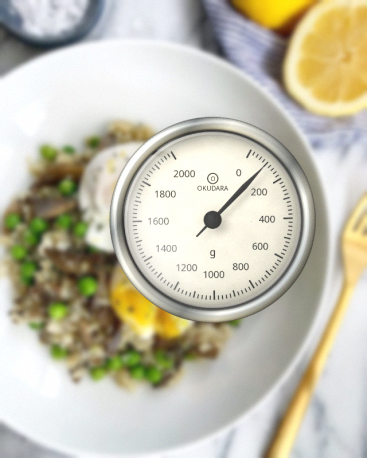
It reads 100,g
